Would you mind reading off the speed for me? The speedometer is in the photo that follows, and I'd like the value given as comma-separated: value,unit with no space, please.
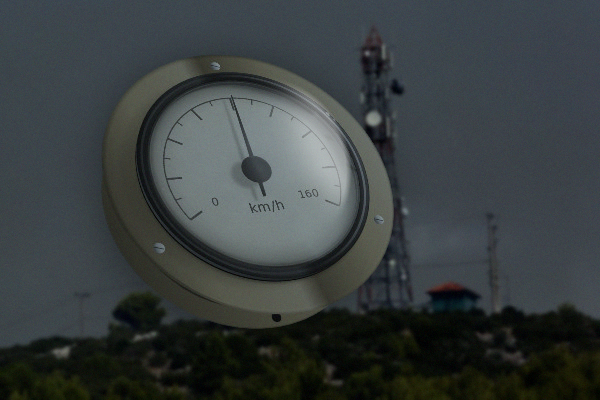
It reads 80,km/h
